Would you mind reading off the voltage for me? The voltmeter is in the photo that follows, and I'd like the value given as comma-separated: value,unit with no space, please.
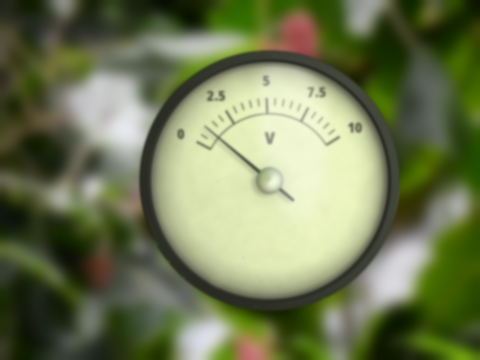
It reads 1,V
